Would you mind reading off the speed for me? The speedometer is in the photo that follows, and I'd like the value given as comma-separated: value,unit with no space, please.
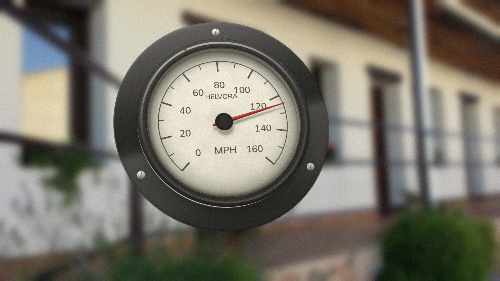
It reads 125,mph
